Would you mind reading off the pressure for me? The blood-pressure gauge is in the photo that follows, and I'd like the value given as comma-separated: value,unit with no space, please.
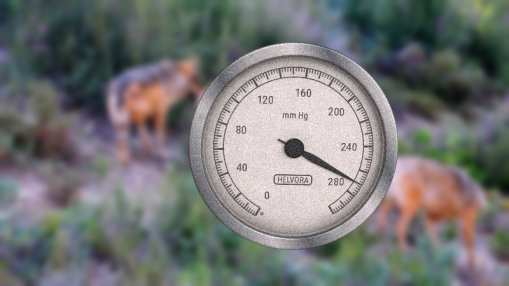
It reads 270,mmHg
